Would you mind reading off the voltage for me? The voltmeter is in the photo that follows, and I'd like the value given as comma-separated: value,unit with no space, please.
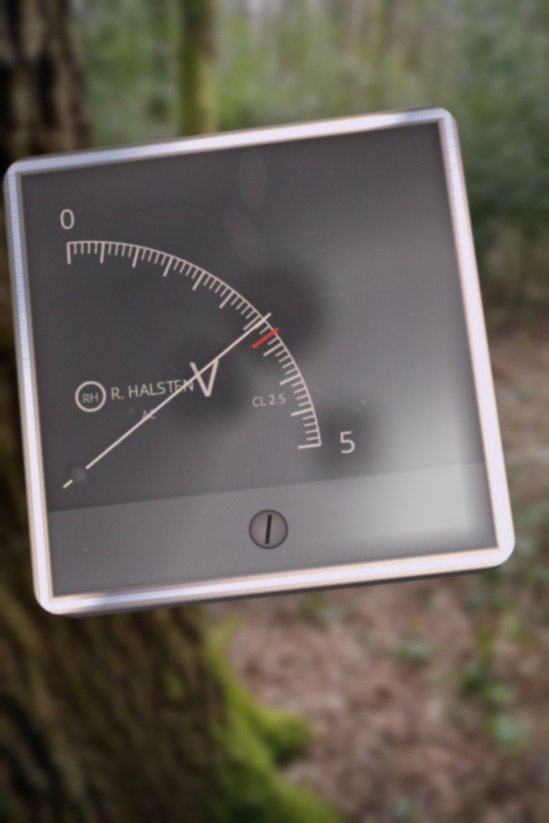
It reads 3.1,V
